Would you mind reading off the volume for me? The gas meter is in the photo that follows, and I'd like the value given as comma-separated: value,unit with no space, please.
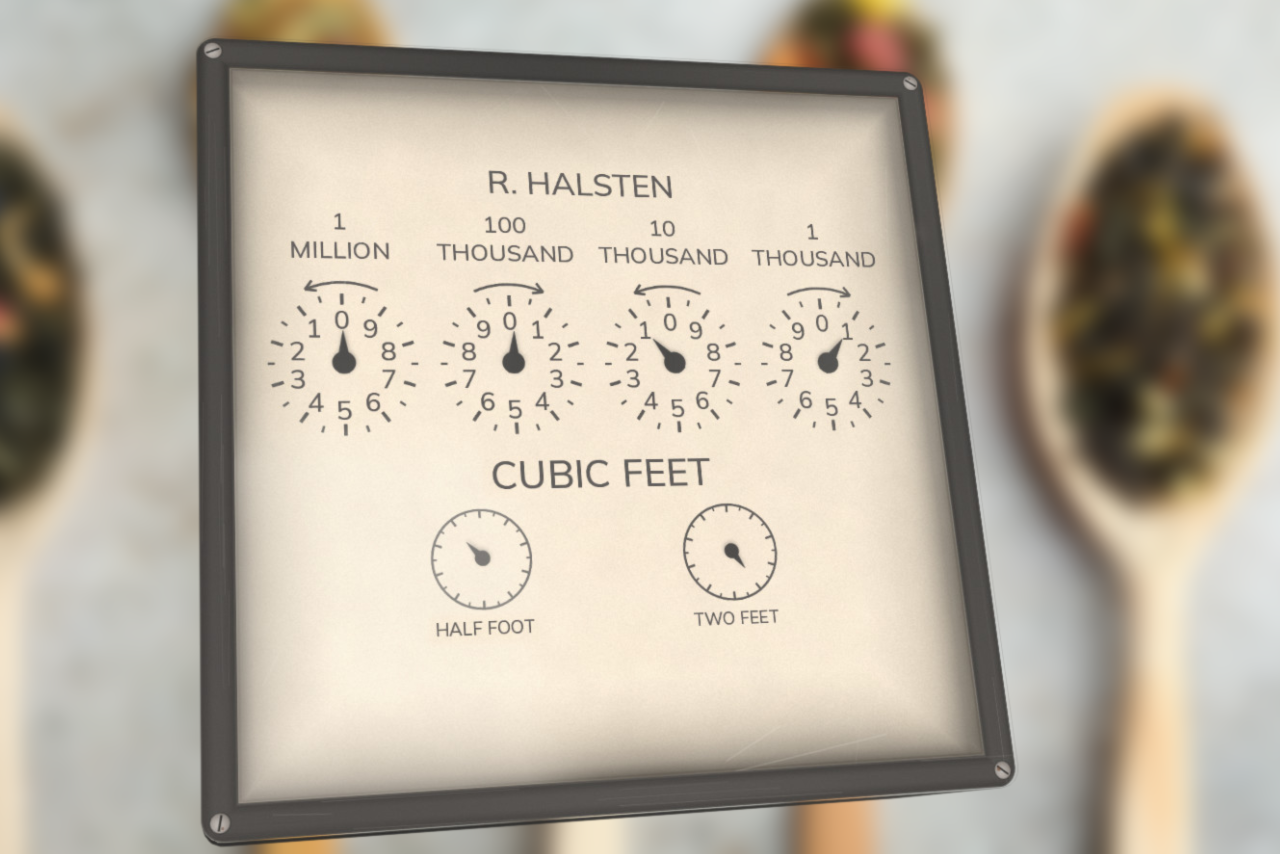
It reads 1100,ft³
